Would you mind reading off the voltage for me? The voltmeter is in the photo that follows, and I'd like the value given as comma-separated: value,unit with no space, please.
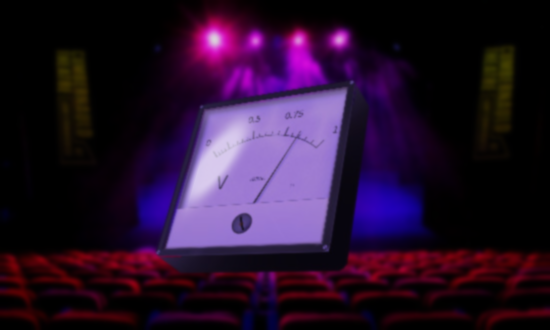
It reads 0.85,V
